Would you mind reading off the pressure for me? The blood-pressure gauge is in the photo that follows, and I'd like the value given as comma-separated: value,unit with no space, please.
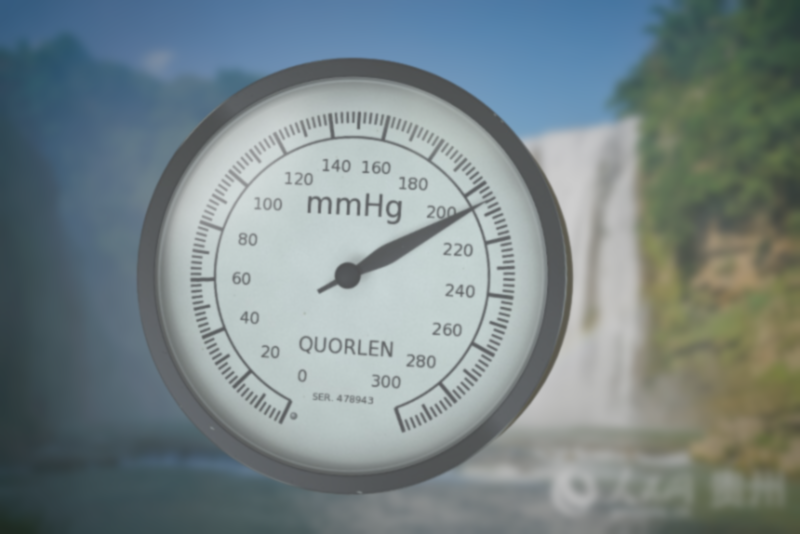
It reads 206,mmHg
